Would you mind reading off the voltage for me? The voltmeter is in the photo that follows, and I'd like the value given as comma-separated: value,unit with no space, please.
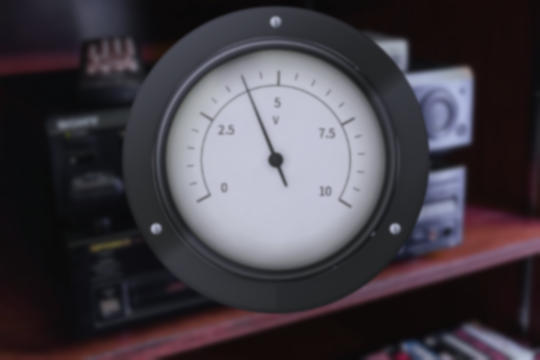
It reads 4,V
